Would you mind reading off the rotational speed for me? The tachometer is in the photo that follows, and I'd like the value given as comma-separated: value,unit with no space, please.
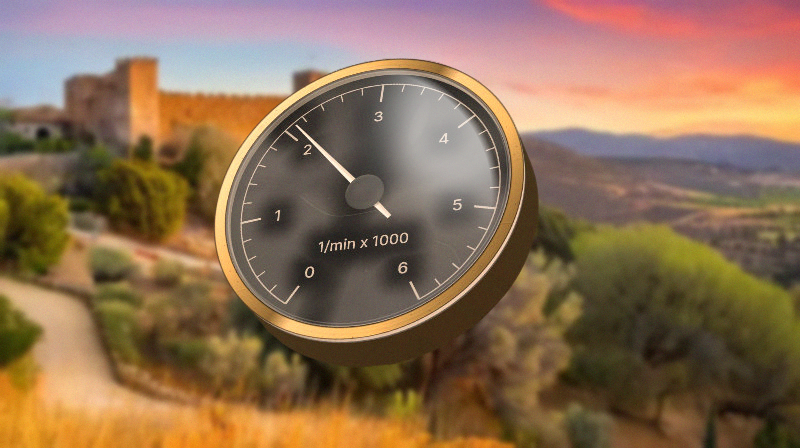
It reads 2100,rpm
